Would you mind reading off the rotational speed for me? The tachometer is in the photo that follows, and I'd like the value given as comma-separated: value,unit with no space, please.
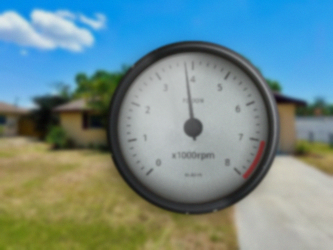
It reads 3800,rpm
